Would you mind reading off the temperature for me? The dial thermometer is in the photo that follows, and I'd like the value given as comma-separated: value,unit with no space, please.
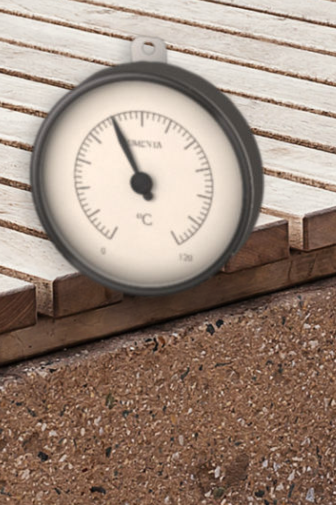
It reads 50,°C
